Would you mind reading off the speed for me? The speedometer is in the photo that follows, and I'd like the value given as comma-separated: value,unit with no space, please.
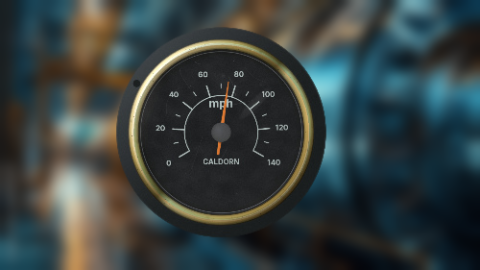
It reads 75,mph
